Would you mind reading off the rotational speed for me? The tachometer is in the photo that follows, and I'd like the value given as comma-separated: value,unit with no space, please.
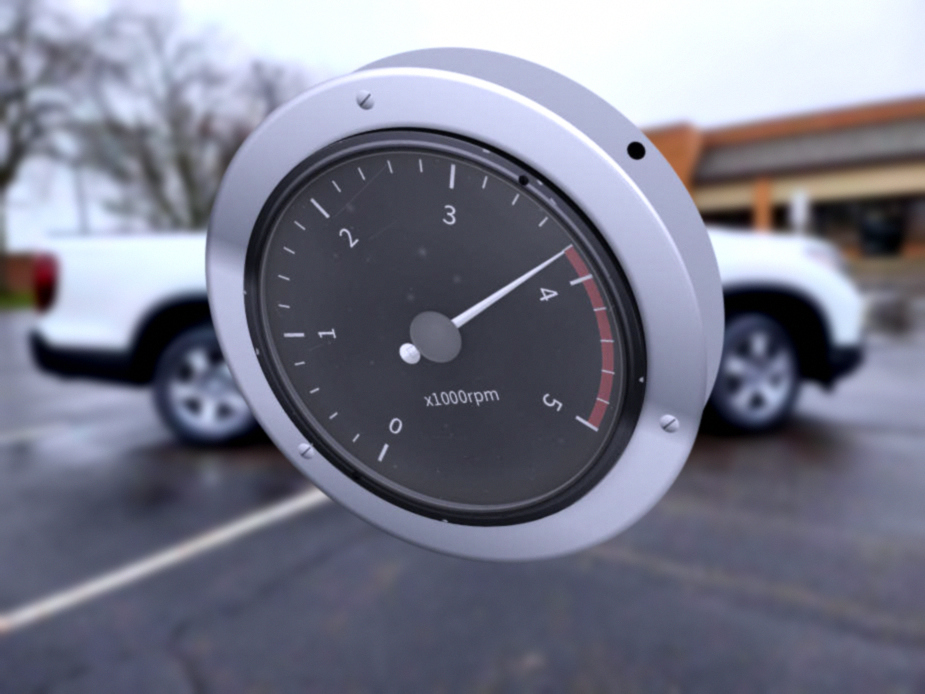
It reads 3800,rpm
